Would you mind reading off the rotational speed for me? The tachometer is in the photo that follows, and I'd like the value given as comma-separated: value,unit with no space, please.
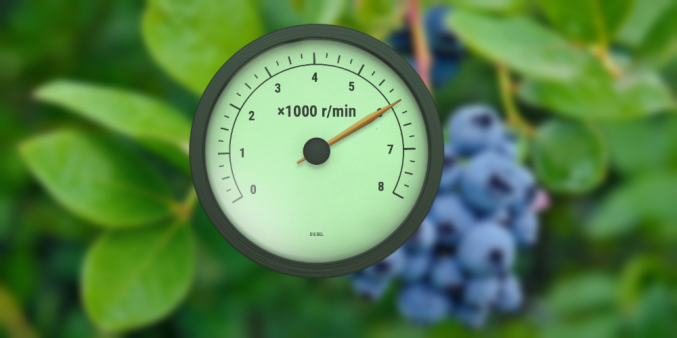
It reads 6000,rpm
